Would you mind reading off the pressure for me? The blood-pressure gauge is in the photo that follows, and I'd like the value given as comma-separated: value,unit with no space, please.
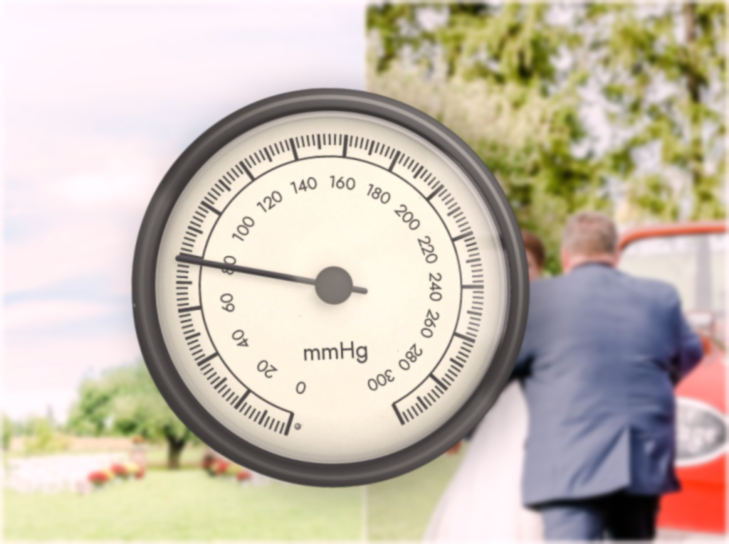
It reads 78,mmHg
